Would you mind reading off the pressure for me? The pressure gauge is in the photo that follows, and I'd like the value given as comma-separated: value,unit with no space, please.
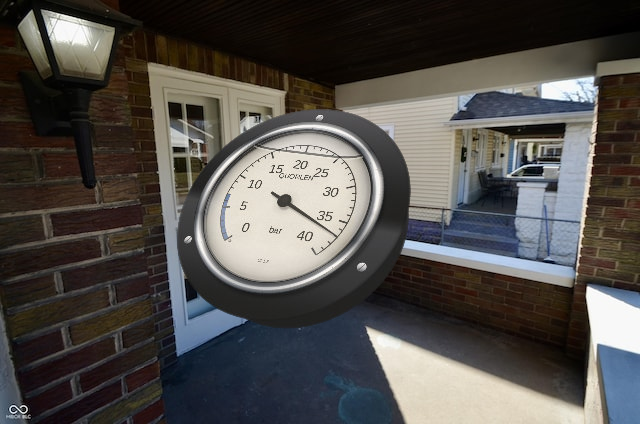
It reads 37,bar
